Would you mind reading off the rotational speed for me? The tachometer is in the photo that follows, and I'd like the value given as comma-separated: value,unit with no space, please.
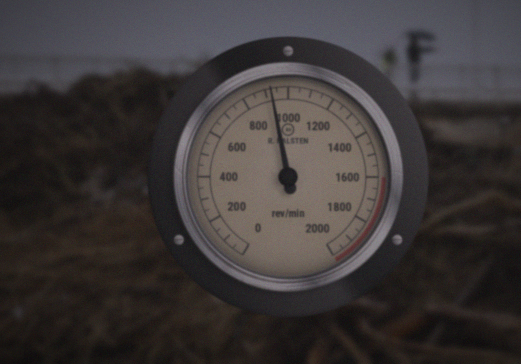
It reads 925,rpm
